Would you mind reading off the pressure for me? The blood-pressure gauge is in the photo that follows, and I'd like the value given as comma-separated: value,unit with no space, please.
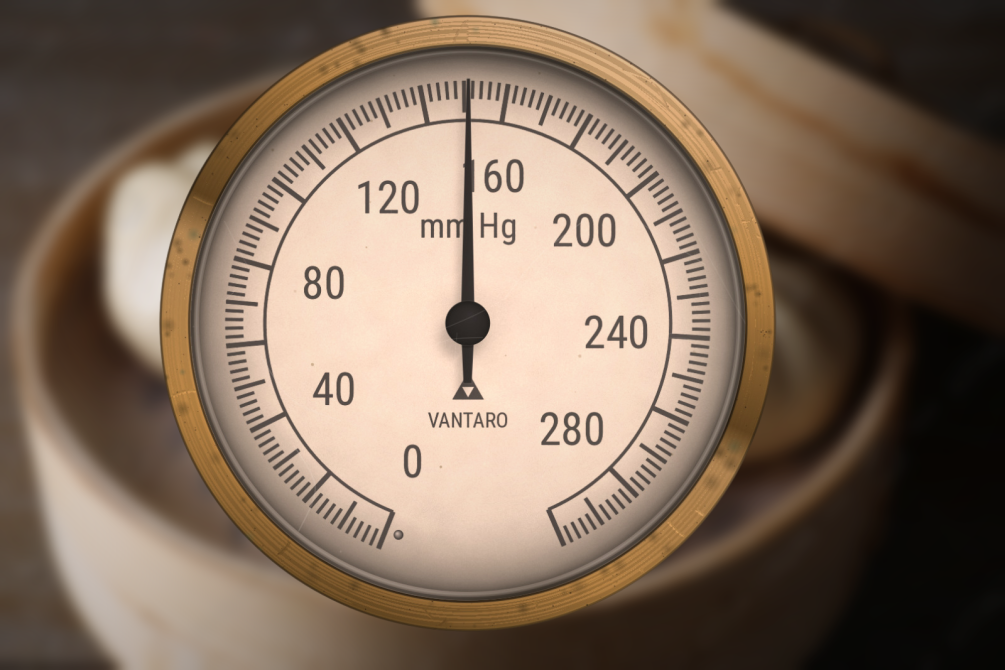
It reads 151,mmHg
